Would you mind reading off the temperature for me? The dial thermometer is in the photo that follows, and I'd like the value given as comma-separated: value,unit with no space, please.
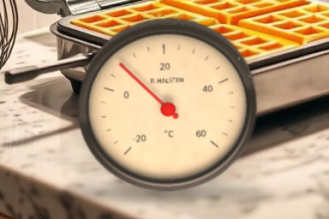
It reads 8,°C
